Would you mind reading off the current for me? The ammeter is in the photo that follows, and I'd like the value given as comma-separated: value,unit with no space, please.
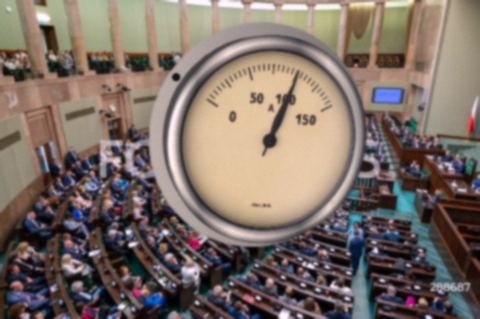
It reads 100,A
